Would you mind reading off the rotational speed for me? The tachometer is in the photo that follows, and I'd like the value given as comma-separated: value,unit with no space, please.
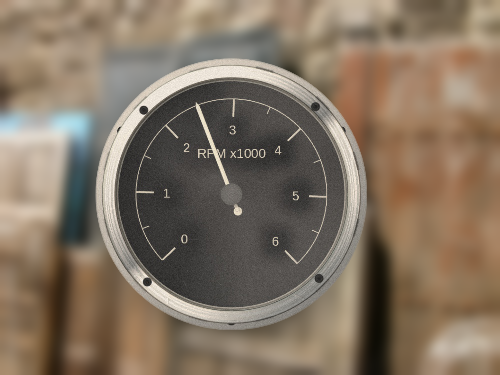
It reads 2500,rpm
